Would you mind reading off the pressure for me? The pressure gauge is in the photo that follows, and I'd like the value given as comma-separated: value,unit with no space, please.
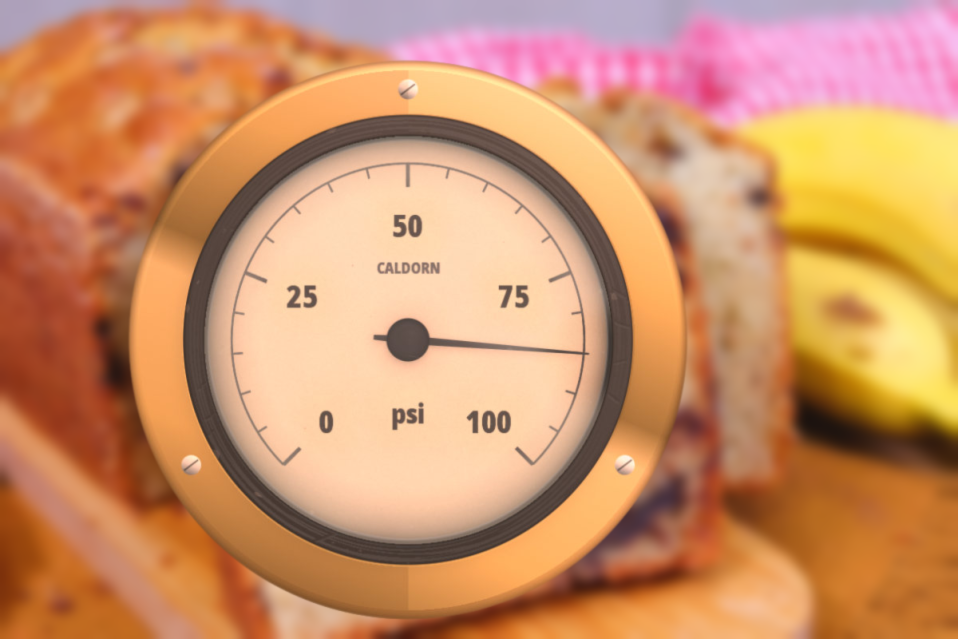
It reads 85,psi
